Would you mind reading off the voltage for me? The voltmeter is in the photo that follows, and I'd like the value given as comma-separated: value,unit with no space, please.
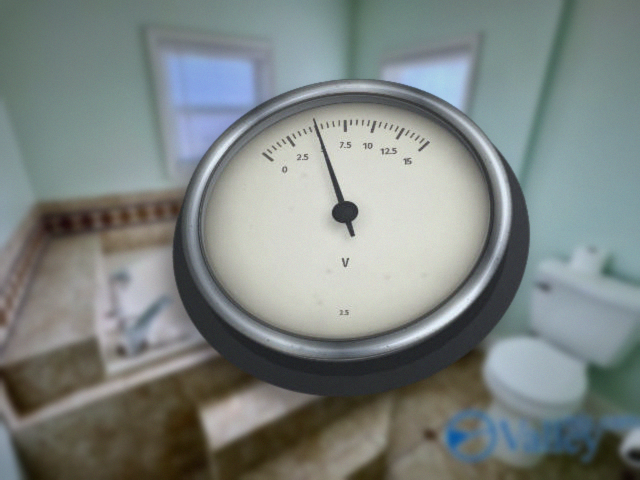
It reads 5,V
